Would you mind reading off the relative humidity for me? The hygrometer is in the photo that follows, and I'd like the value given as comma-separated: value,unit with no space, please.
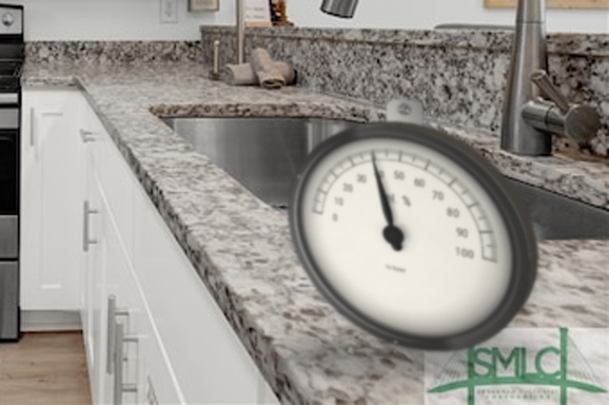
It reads 40,%
